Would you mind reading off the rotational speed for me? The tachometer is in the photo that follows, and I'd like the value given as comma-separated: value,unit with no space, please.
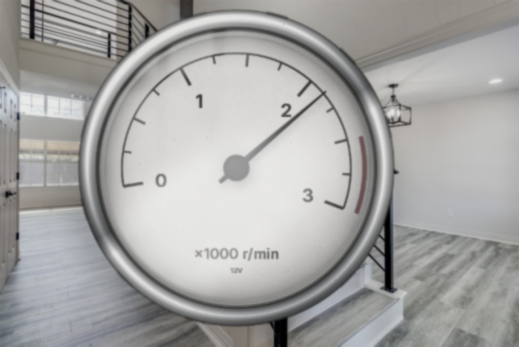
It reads 2125,rpm
